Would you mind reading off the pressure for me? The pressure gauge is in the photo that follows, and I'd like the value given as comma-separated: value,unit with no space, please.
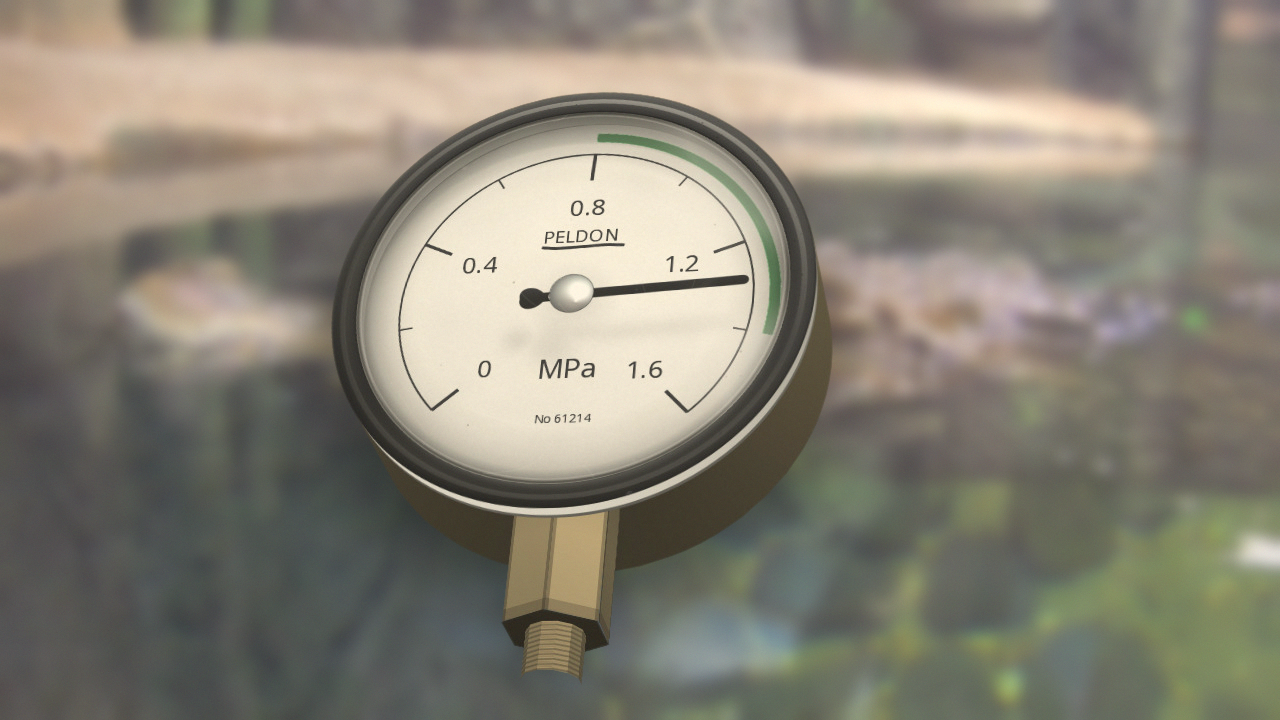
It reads 1.3,MPa
